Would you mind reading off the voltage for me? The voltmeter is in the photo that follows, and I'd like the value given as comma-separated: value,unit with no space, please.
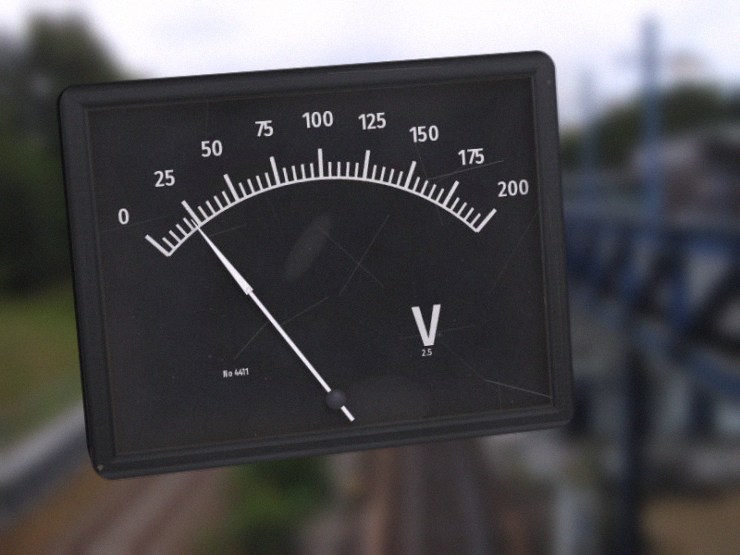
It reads 22.5,V
